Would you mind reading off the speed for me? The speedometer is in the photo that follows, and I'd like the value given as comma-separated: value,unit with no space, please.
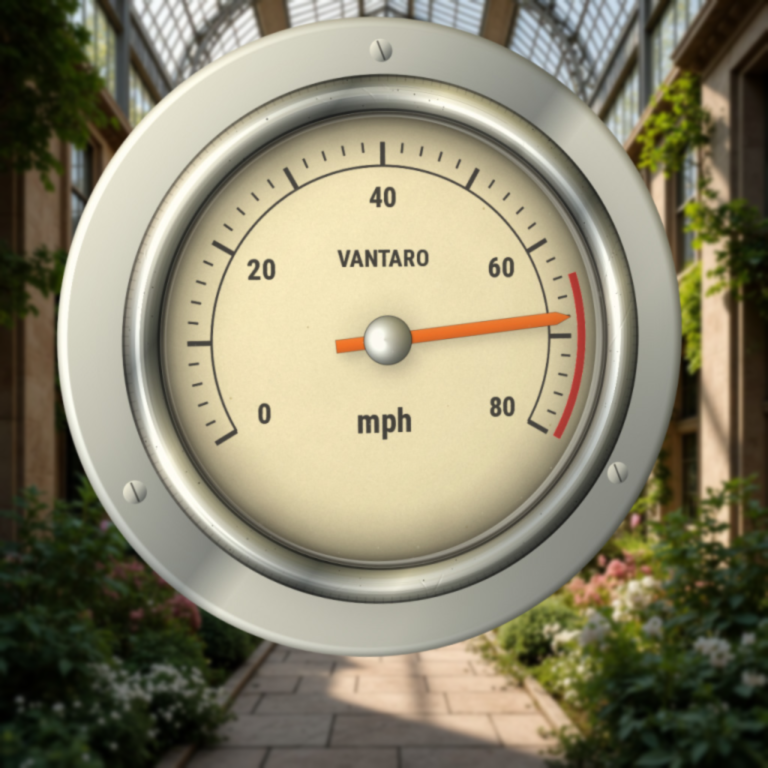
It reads 68,mph
